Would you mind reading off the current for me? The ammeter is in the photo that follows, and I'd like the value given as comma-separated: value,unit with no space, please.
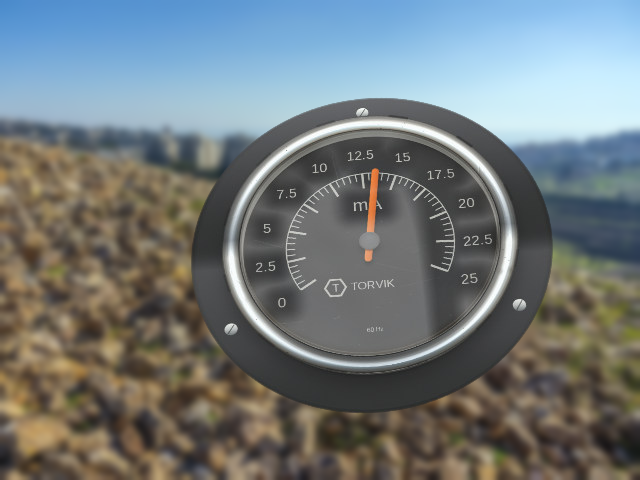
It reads 13.5,mA
